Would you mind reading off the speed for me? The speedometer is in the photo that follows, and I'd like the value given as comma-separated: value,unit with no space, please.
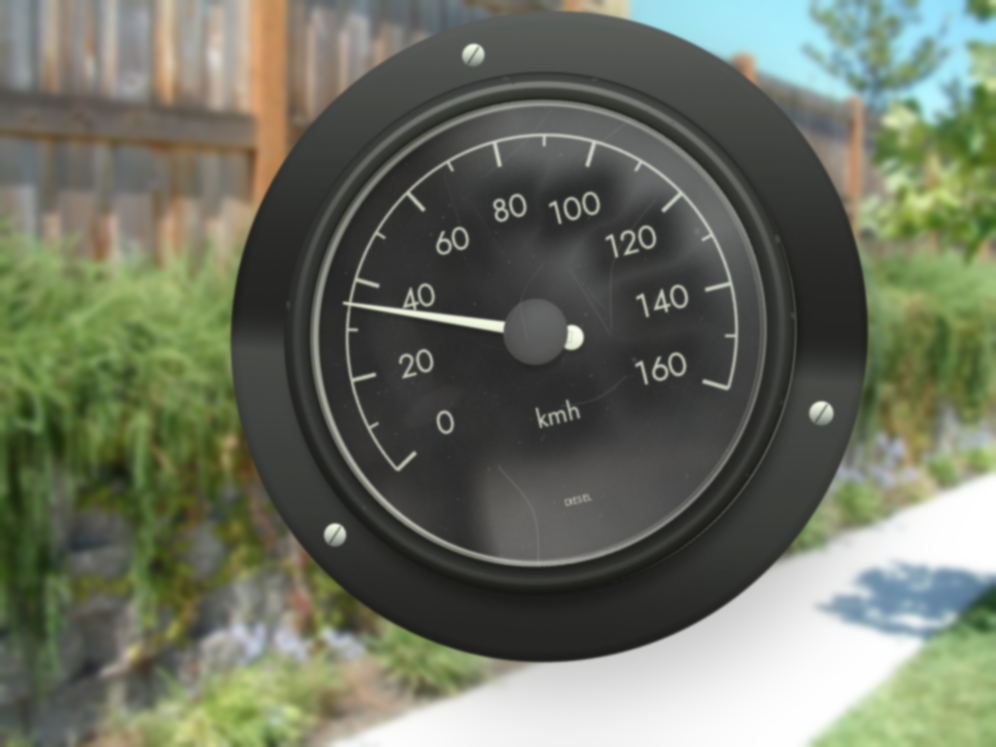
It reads 35,km/h
